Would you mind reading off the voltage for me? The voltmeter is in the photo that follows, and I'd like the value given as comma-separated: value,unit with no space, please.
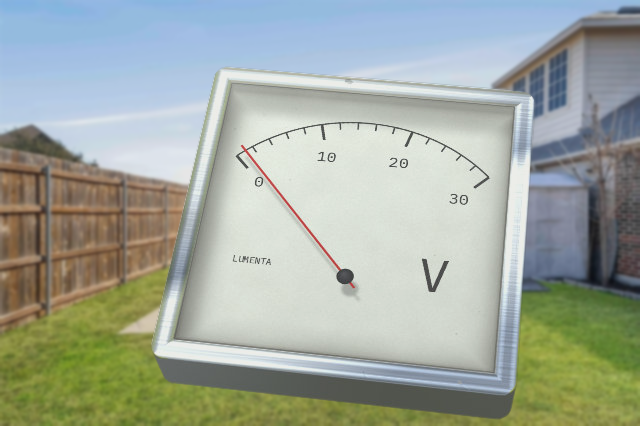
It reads 1,V
